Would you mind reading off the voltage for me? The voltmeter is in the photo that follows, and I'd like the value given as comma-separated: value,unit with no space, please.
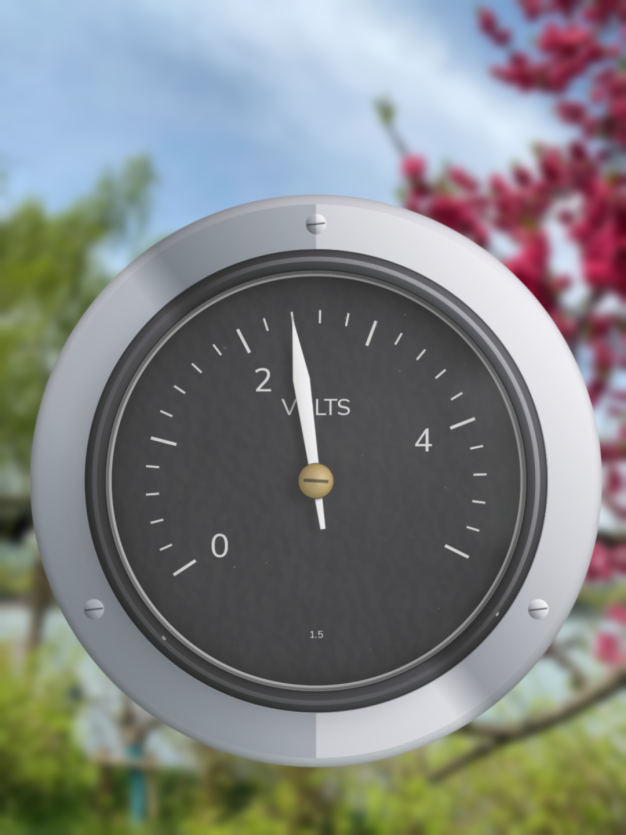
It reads 2.4,V
